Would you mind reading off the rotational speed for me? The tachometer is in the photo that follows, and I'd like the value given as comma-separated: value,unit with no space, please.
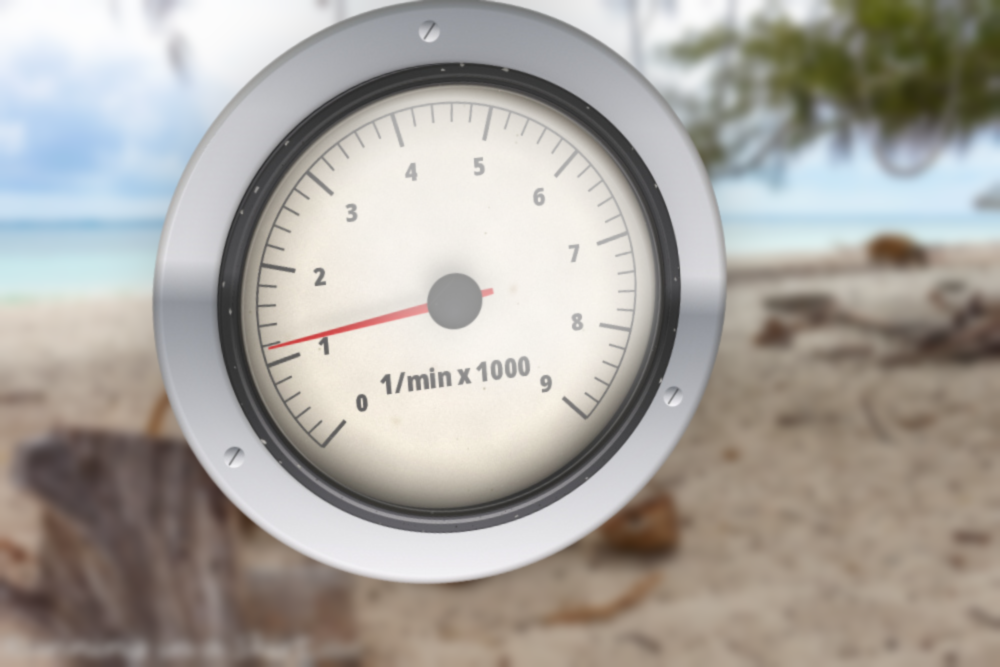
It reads 1200,rpm
